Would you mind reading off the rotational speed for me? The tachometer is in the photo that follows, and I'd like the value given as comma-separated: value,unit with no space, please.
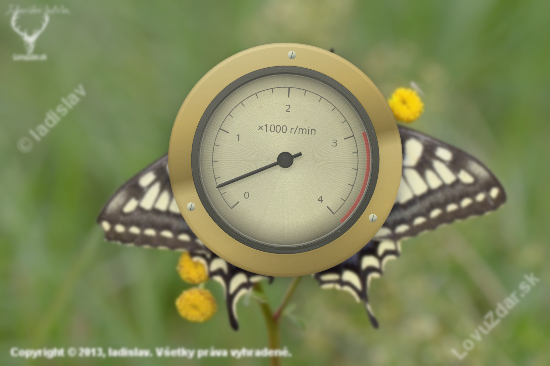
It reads 300,rpm
